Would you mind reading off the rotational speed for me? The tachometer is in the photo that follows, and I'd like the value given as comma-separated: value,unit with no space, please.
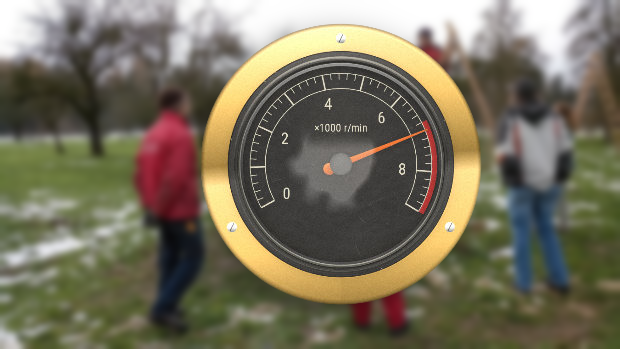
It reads 7000,rpm
